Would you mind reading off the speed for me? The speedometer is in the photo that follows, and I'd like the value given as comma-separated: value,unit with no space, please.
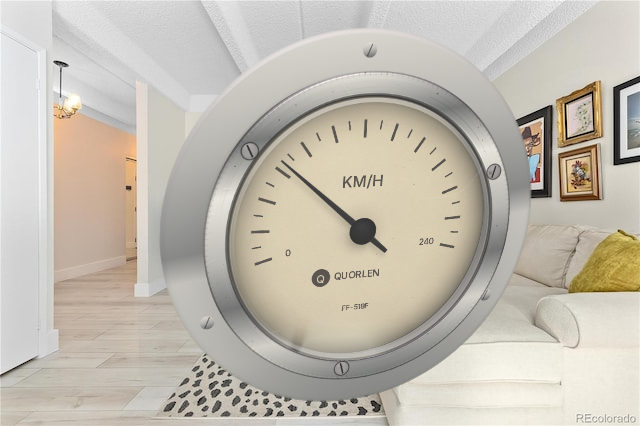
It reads 65,km/h
